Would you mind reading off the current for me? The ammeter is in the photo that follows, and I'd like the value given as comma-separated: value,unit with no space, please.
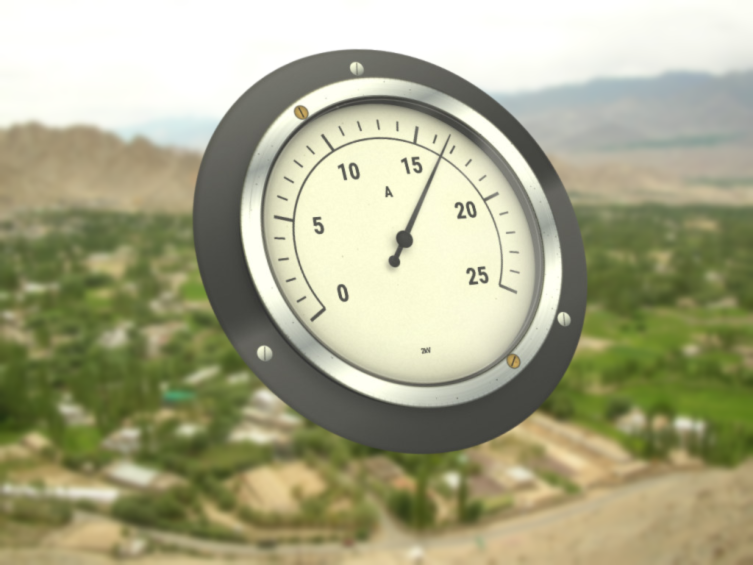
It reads 16.5,A
